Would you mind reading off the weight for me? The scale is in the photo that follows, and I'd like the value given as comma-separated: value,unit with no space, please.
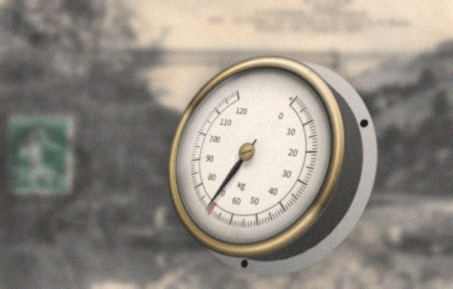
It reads 70,kg
